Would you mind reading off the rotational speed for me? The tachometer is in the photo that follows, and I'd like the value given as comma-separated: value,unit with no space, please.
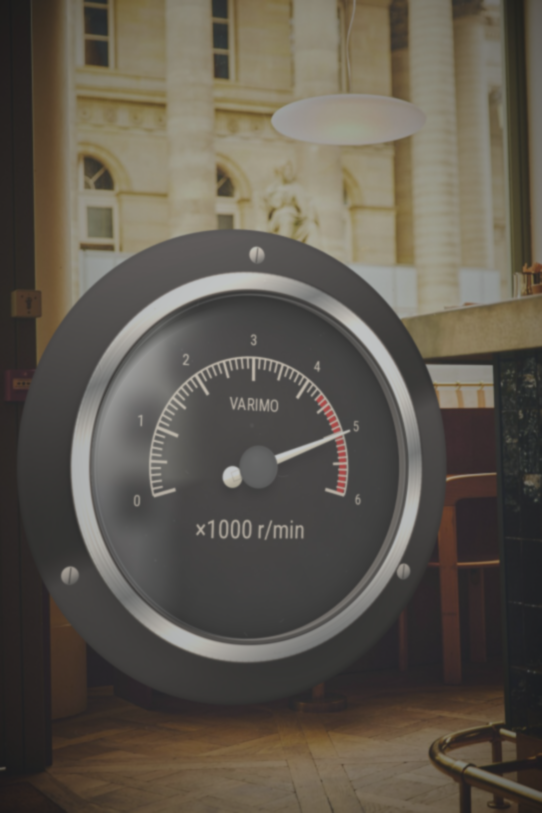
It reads 5000,rpm
